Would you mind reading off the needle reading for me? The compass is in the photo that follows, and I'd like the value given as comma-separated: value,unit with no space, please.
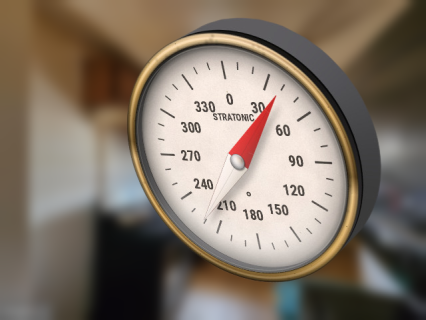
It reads 40,°
